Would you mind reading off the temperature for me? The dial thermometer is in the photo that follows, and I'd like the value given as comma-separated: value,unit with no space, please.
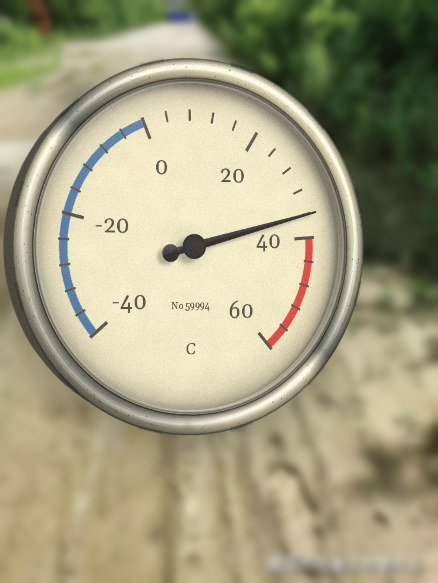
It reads 36,°C
